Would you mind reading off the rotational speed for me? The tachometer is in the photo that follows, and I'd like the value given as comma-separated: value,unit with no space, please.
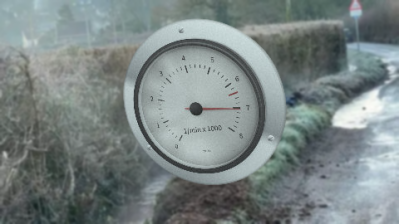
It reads 7000,rpm
